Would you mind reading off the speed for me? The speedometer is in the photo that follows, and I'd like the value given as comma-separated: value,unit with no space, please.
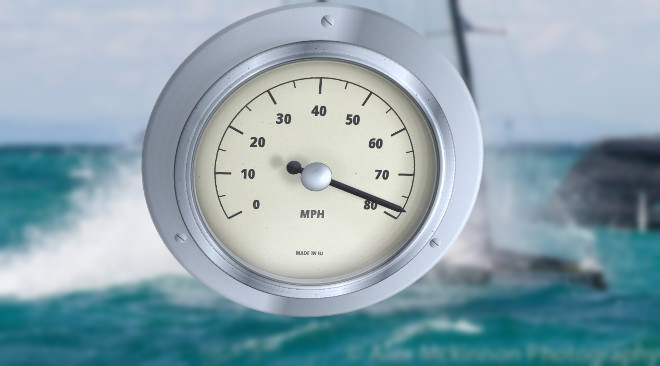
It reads 77.5,mph
